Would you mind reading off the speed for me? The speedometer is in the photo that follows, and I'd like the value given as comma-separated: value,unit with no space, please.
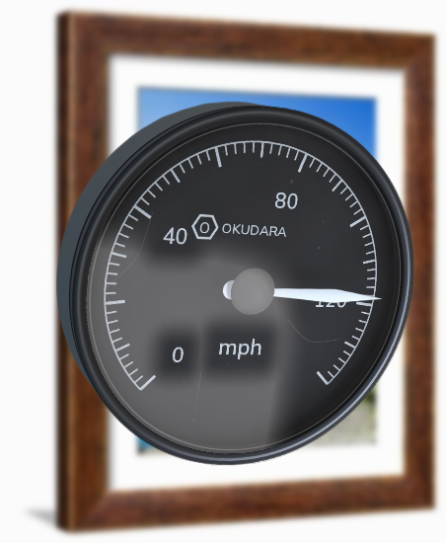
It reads 118,mph
